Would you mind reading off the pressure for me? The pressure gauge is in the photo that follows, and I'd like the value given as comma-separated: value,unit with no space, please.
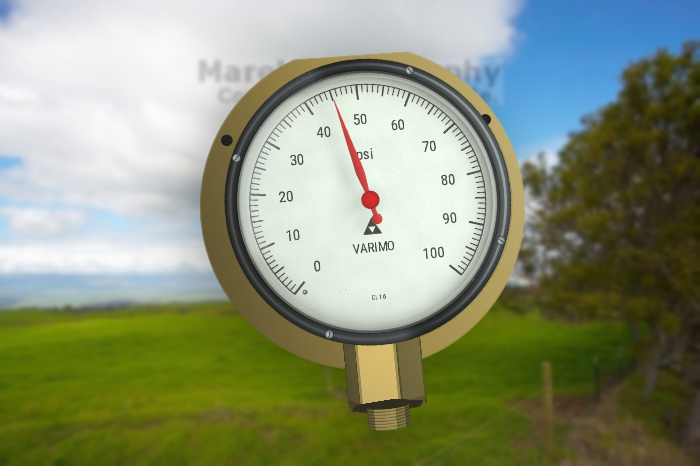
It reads 45,psi
